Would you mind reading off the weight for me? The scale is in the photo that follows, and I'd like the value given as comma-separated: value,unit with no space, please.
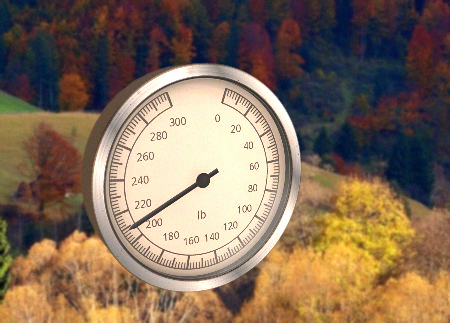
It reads 210,lb
